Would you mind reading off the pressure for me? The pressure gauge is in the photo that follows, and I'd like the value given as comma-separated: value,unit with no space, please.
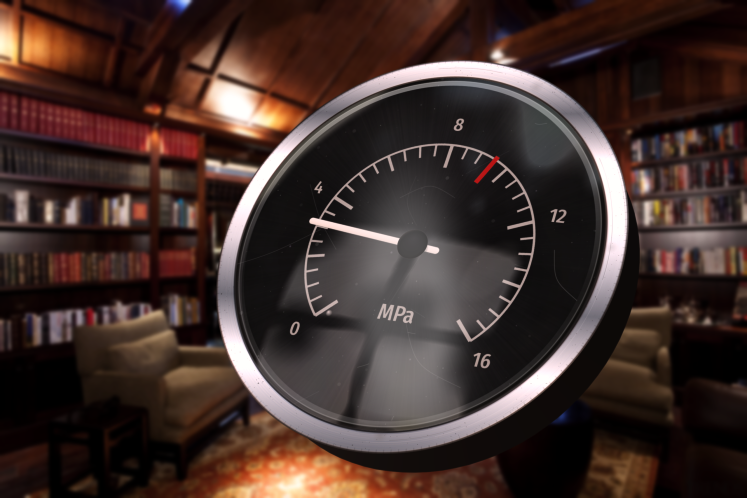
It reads 3,MPa
